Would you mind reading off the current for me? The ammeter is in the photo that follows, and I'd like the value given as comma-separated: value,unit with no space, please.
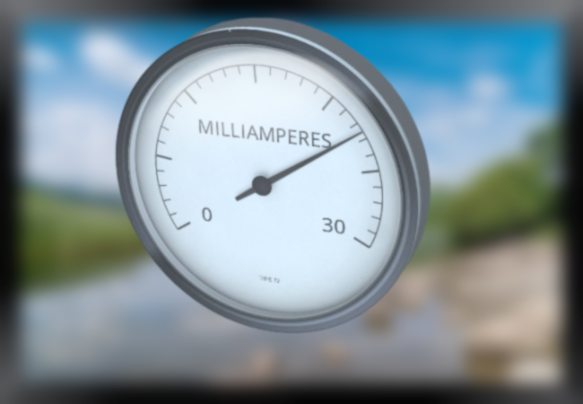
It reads 22.5,mA
